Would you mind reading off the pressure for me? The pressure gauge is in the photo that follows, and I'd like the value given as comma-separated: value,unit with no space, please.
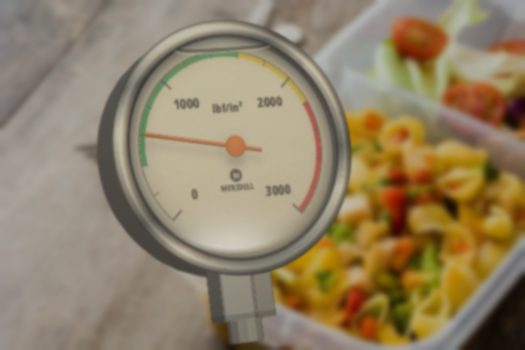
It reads 600,psi
